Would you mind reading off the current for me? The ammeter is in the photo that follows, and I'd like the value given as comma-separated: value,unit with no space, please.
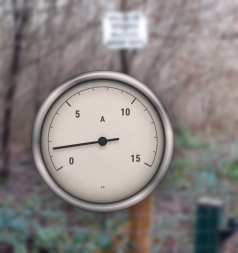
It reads 1.5,A
